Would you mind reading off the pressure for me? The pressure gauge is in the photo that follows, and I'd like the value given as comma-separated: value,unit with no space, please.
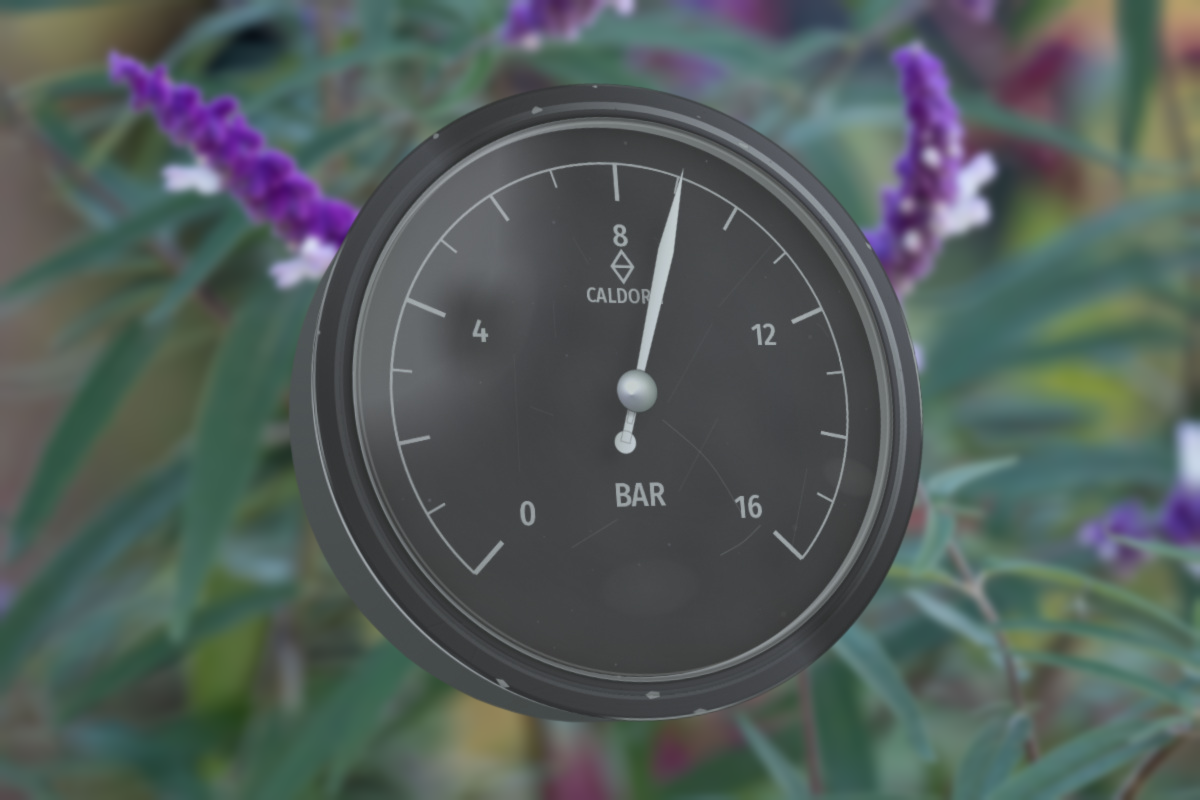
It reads 9,bar
